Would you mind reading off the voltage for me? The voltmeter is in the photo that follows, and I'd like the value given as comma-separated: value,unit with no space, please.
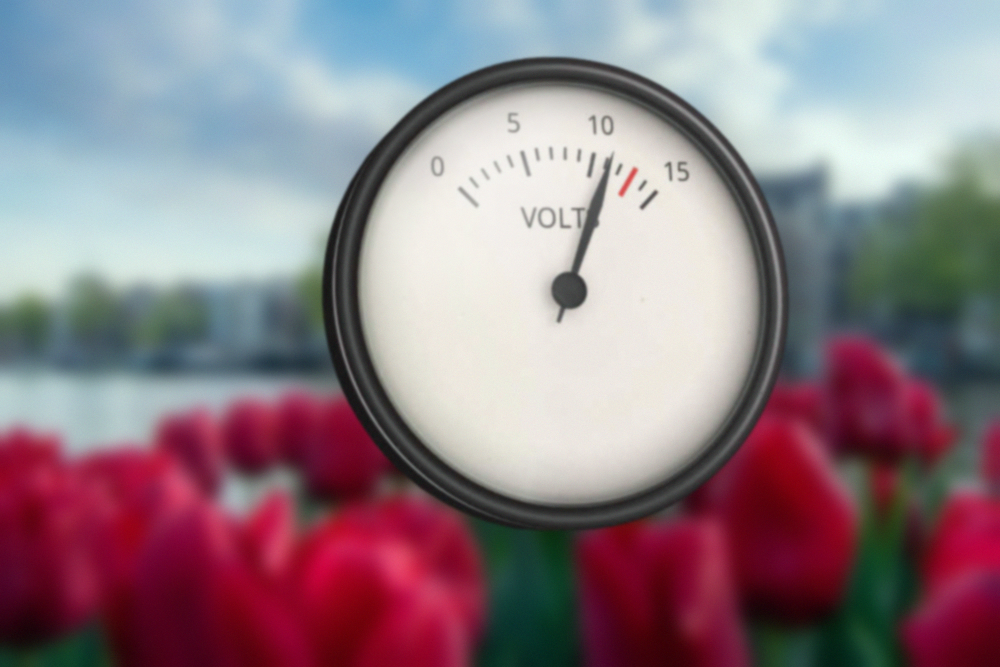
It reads 11,V
